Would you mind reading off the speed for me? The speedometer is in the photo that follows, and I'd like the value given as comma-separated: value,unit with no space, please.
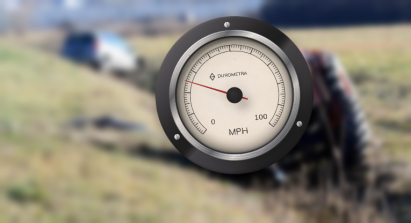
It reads 25,mph
